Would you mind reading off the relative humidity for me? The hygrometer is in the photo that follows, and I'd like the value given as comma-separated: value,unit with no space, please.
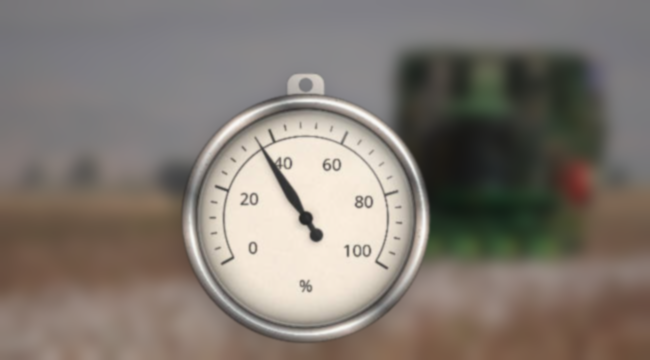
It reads 36,%
